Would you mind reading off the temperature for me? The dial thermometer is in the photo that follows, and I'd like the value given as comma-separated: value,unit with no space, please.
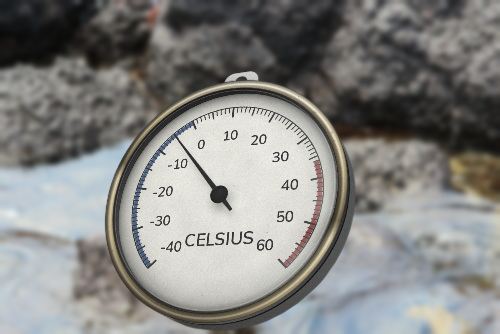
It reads -5,°C
